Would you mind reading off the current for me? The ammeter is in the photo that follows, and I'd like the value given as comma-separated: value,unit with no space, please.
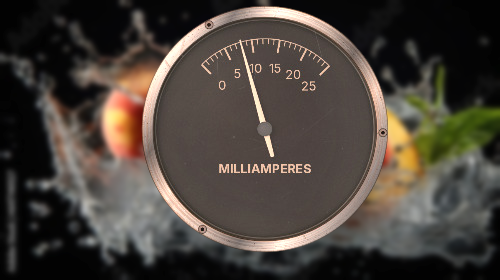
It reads 8,mA
